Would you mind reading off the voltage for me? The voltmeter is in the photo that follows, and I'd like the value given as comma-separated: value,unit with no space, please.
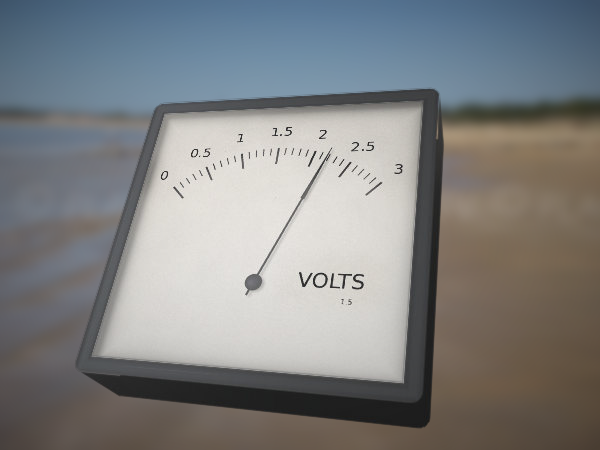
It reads 2.2,V
